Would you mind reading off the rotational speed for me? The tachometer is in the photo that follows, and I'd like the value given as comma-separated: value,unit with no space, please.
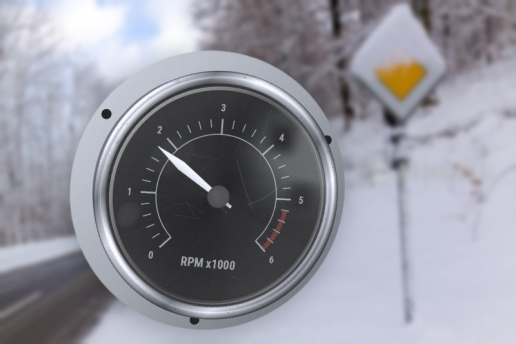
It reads 1800,rpm
